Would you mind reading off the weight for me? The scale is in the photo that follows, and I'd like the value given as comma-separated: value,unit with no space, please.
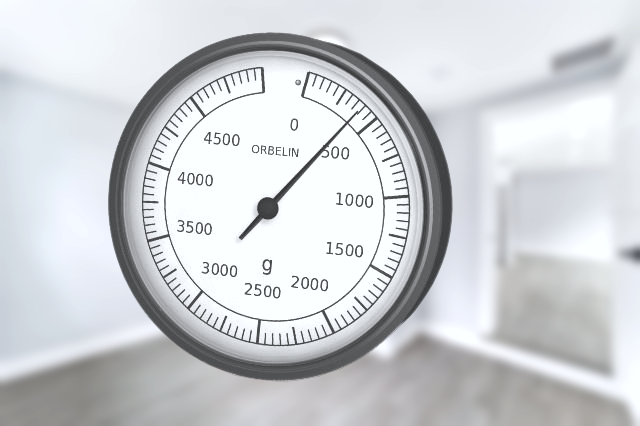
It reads 400,g
